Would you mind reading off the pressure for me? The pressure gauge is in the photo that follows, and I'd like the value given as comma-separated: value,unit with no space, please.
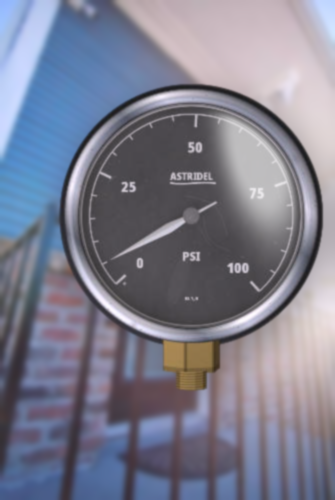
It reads 5,psi
